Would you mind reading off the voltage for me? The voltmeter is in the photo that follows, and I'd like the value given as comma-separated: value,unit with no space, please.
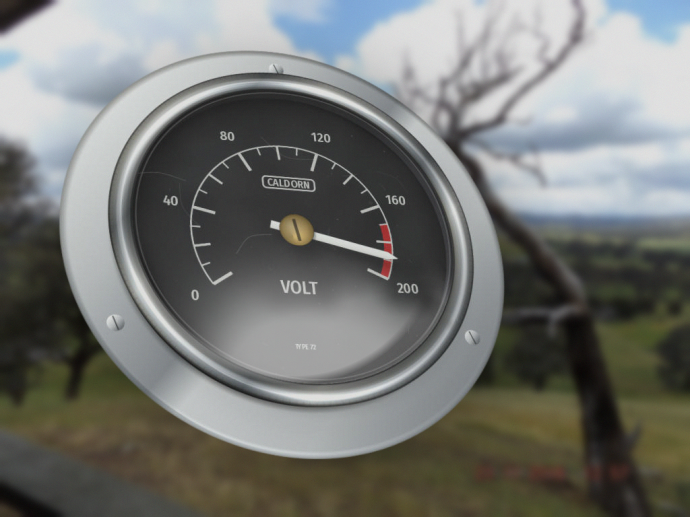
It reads 190,V
